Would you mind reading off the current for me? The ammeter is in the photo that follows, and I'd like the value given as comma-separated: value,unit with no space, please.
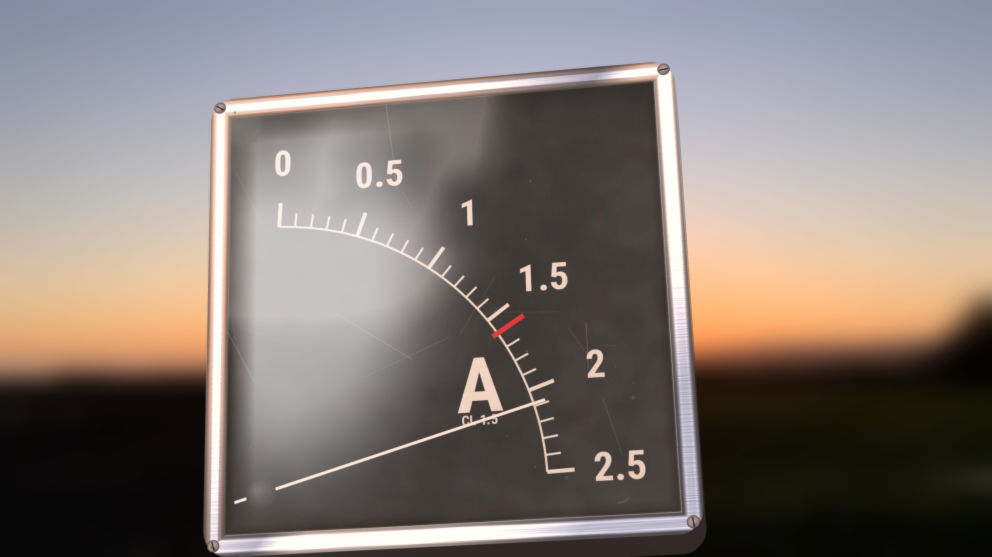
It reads 2.1,A
